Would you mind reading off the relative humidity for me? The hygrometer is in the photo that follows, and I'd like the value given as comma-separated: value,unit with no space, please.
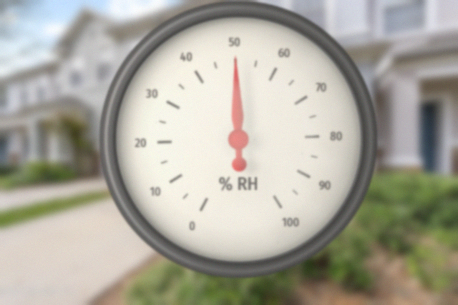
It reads 50,%
